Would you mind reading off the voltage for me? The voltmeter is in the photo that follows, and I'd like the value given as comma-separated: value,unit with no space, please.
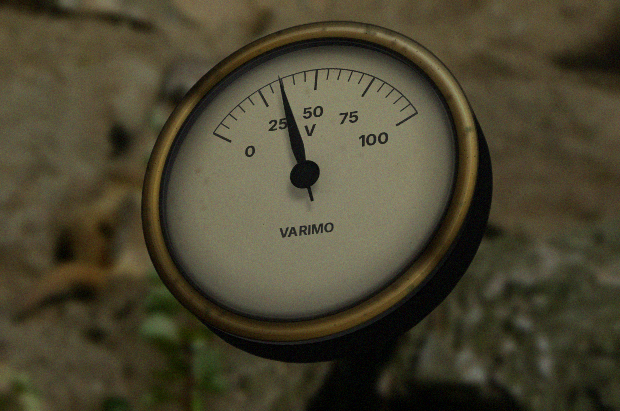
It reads 35,V
